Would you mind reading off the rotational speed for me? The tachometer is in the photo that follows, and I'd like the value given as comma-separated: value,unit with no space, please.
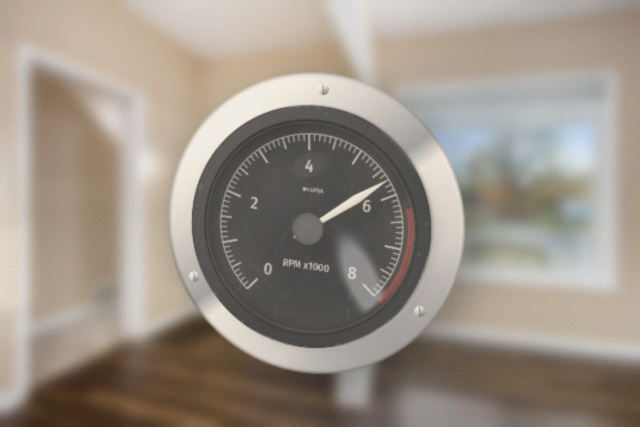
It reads 5700,rpm
